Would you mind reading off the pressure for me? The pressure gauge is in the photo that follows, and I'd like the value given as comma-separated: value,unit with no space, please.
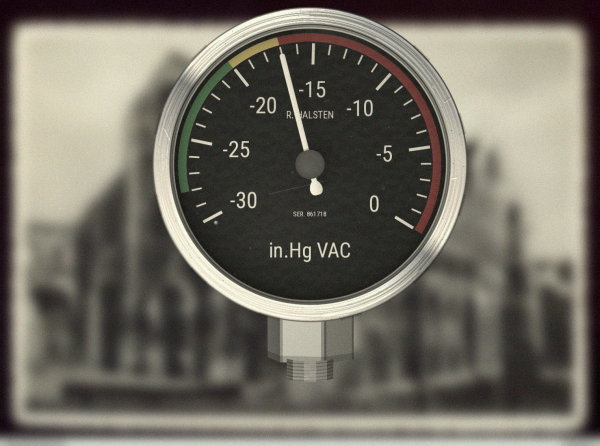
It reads -17,inHg
